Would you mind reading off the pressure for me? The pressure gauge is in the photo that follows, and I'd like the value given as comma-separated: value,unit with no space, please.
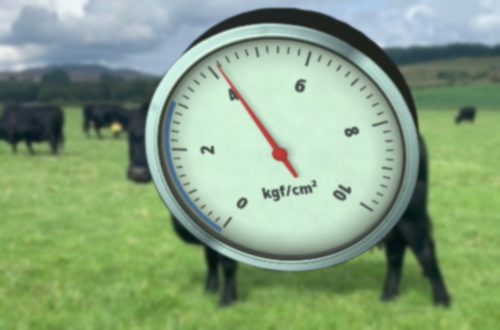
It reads 4.2,kg/cm²
